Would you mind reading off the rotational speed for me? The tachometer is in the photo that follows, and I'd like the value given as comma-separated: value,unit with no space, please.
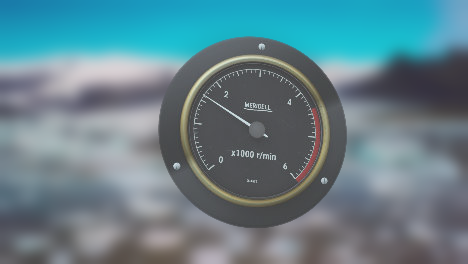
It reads 1600,rpm
